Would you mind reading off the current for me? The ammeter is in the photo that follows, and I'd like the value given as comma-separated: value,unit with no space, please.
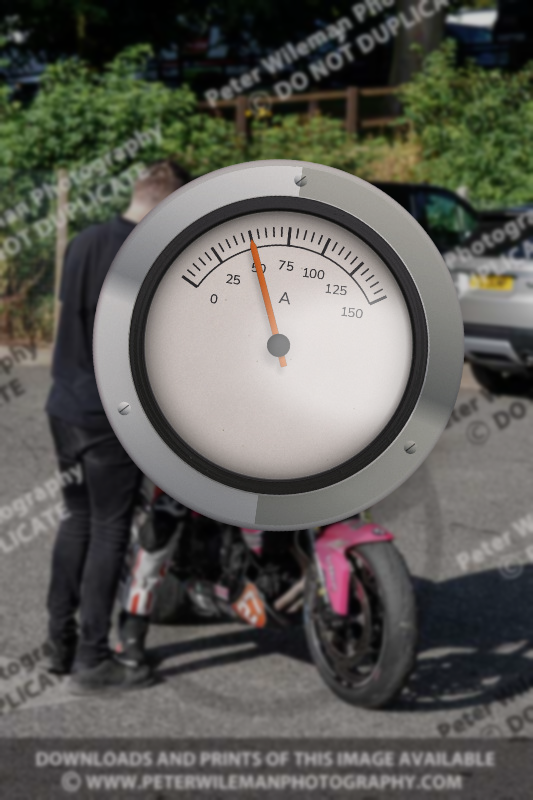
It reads 50,A
